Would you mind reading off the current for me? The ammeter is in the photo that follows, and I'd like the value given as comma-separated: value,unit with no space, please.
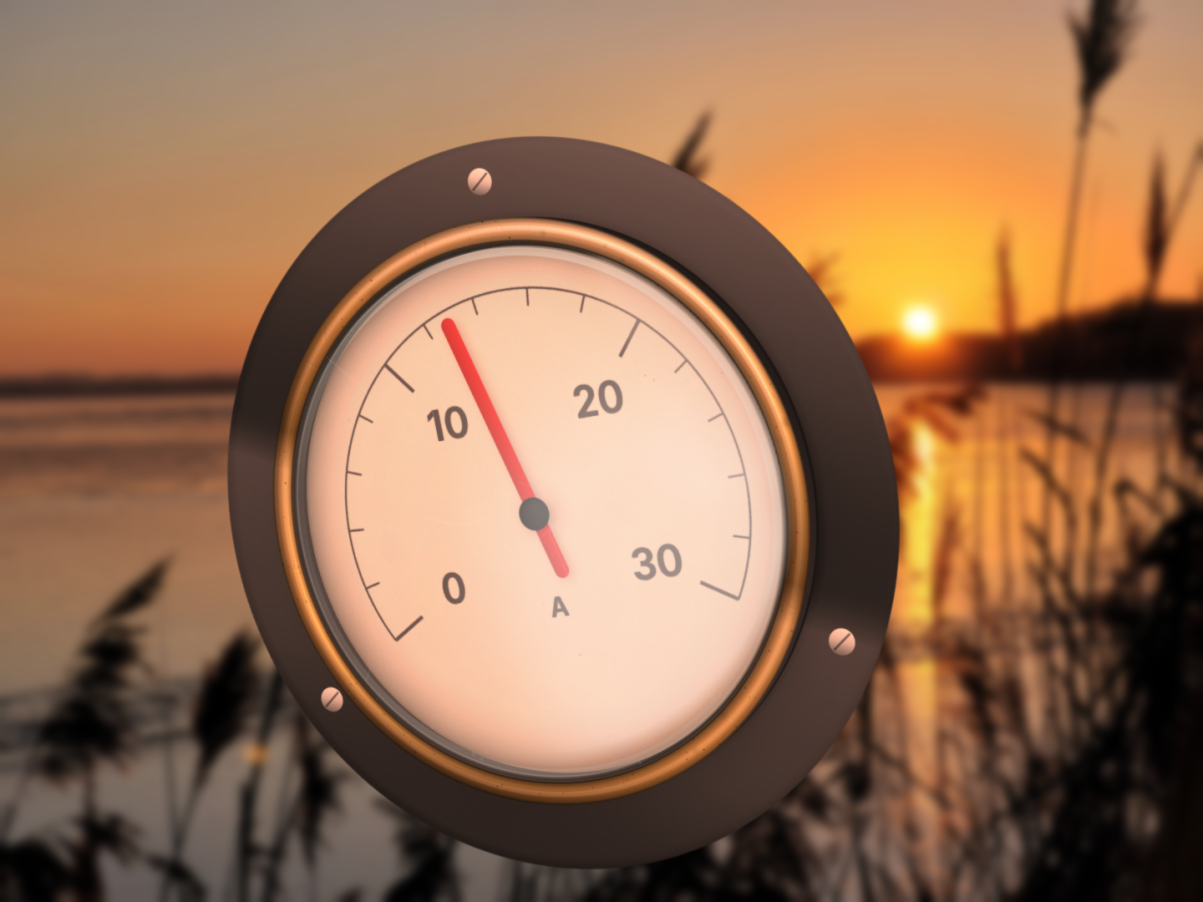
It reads 13,A
